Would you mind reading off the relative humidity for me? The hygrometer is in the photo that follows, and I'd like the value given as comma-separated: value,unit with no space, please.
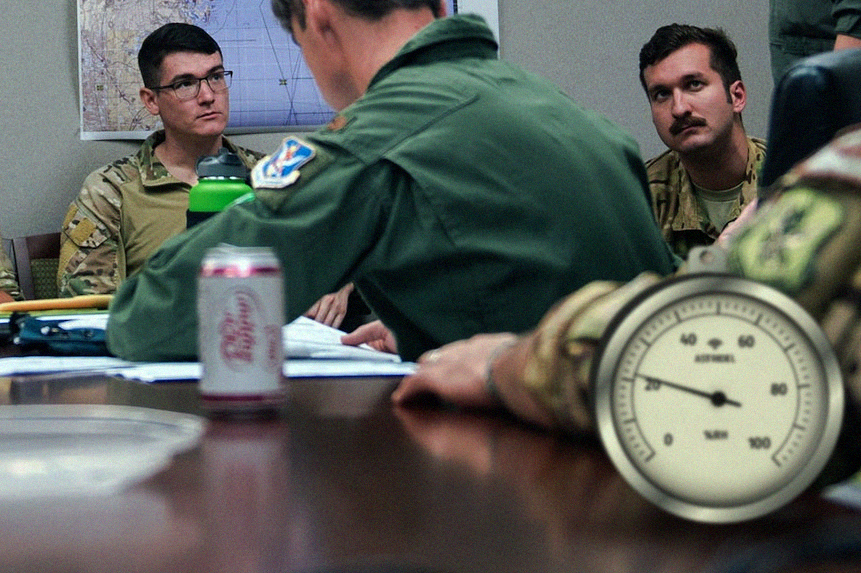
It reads 22,%
